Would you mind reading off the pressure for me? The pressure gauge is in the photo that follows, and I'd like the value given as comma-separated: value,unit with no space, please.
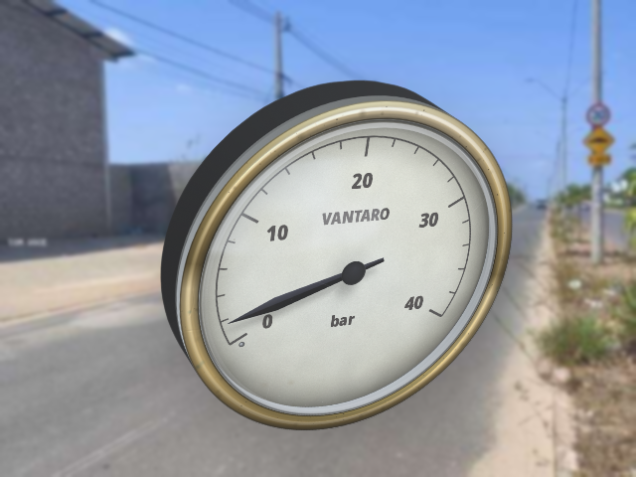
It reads 2,bar
